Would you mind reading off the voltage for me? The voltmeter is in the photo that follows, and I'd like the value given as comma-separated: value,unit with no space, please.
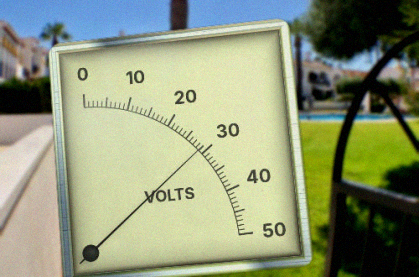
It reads 29,V
